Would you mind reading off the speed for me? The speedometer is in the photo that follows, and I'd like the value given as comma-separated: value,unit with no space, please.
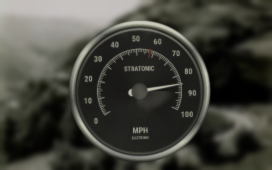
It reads 85,mph
